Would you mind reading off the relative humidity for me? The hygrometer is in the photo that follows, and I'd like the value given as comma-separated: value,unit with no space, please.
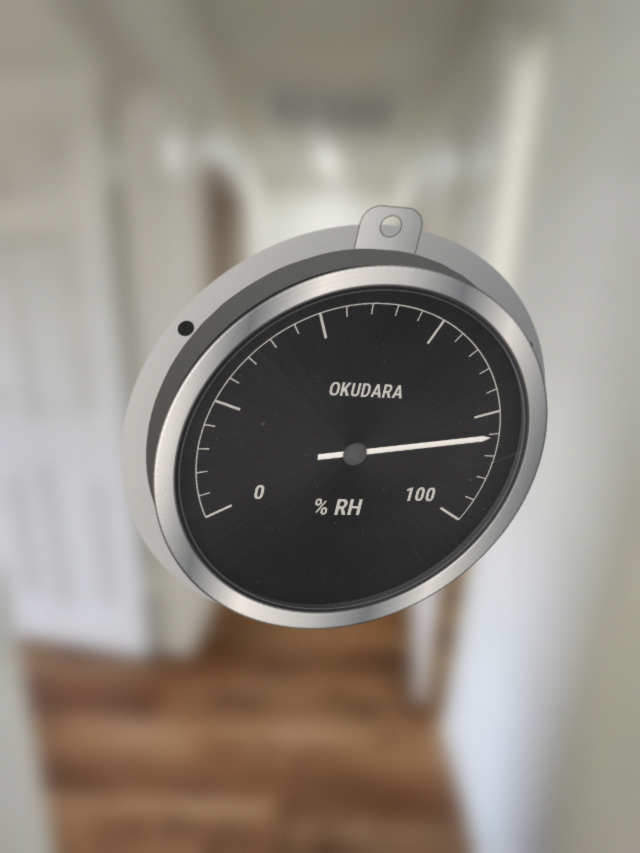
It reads 84,%
